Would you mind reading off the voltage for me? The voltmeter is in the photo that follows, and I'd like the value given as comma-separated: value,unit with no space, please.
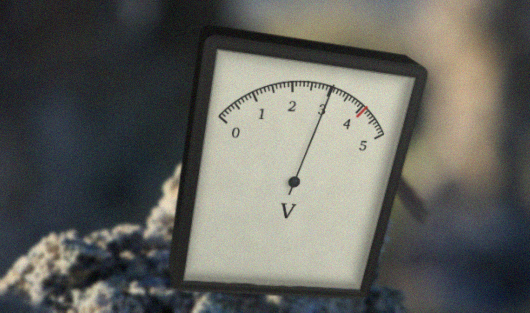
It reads 3,V
